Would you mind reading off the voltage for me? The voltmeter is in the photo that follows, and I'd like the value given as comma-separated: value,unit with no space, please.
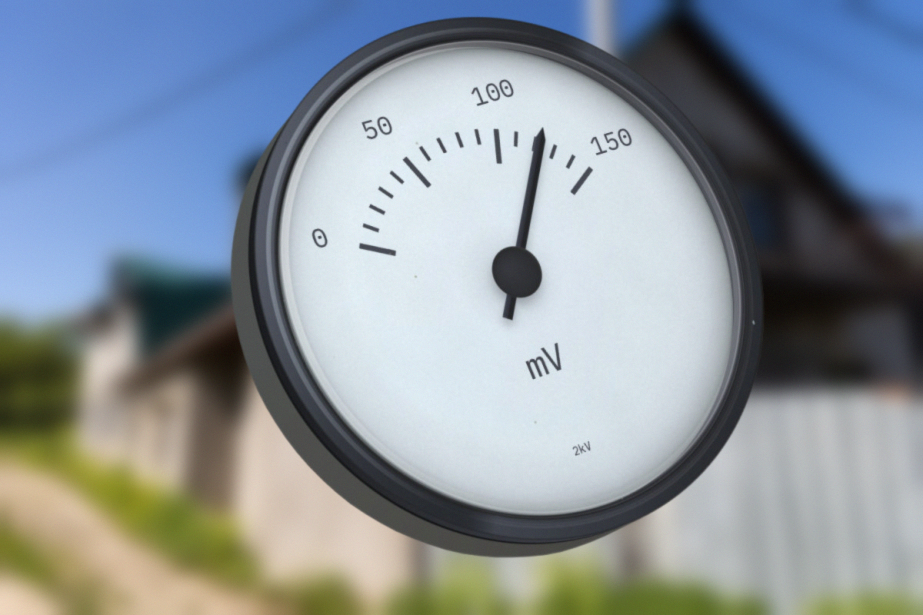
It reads 120,mV
